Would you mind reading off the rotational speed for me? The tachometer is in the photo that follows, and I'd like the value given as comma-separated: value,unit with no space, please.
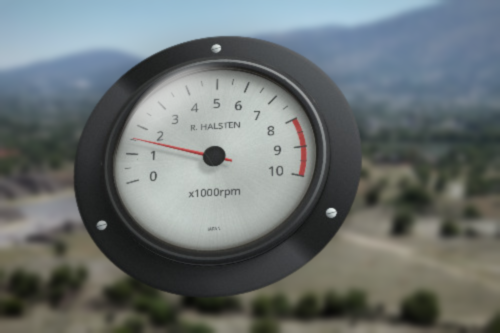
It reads 1500,rpm
